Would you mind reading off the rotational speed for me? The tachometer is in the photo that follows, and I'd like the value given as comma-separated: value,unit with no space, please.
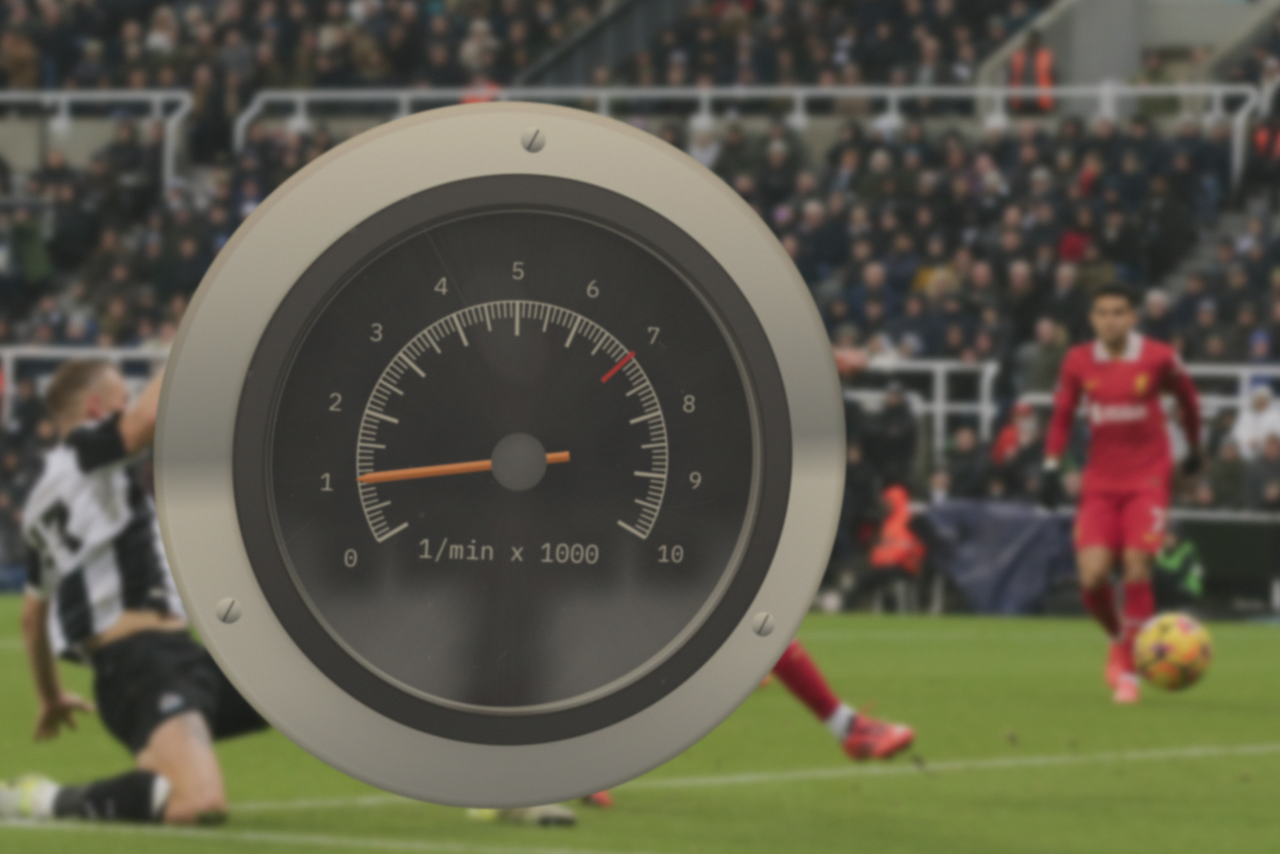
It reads 1000,rpm
